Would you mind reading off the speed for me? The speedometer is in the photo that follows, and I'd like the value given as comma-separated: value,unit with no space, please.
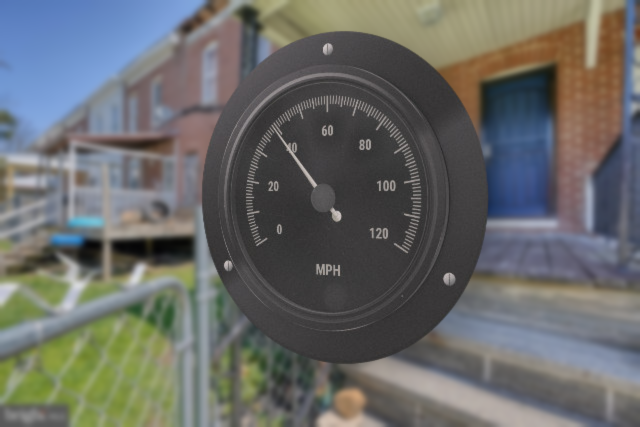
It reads 40,mph
